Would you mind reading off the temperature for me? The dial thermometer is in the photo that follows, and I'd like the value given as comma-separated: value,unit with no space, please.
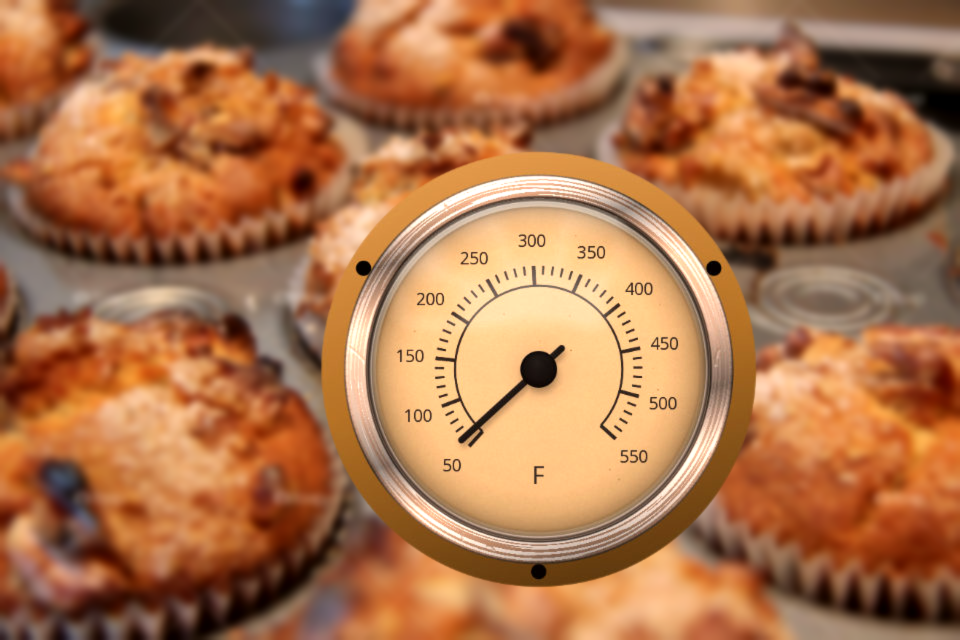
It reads 60,°F
